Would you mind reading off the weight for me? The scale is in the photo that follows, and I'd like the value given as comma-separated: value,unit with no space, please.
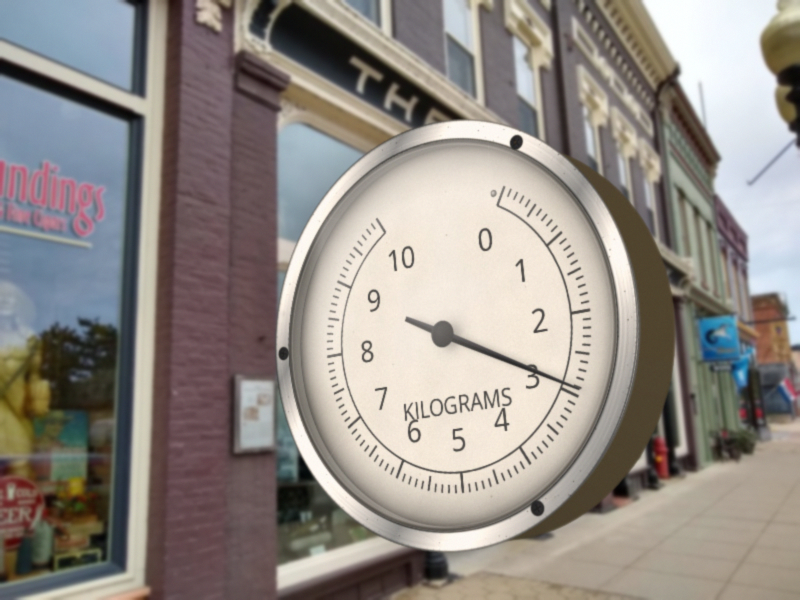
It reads 2.9,kg
